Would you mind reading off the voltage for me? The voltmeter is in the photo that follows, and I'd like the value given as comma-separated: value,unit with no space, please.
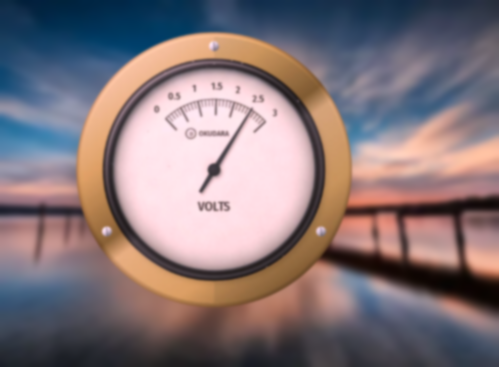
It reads 2.5,V
